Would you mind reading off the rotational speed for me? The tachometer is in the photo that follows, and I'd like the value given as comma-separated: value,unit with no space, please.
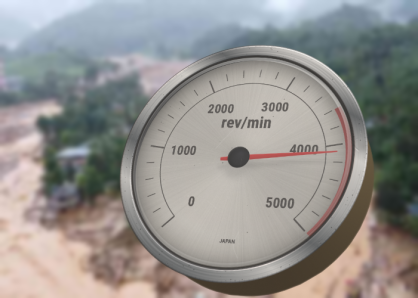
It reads 4100,rpm
